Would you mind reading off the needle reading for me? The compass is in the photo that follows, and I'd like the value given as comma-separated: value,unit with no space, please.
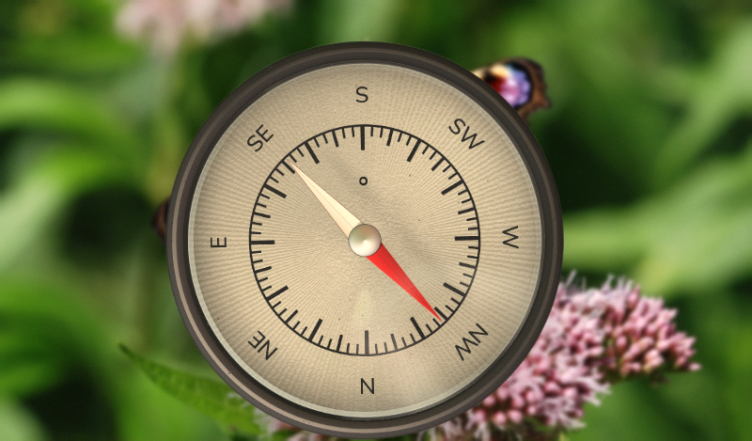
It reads 317.5,°
